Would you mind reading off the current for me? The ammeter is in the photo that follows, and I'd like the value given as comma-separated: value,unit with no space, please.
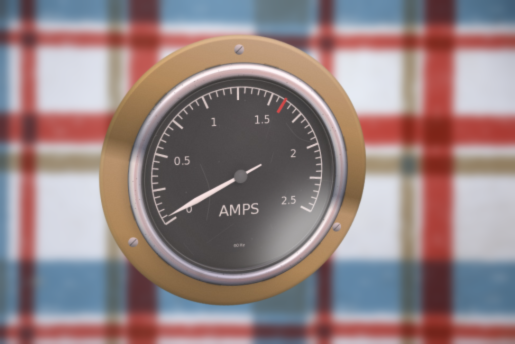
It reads 0.05,A
